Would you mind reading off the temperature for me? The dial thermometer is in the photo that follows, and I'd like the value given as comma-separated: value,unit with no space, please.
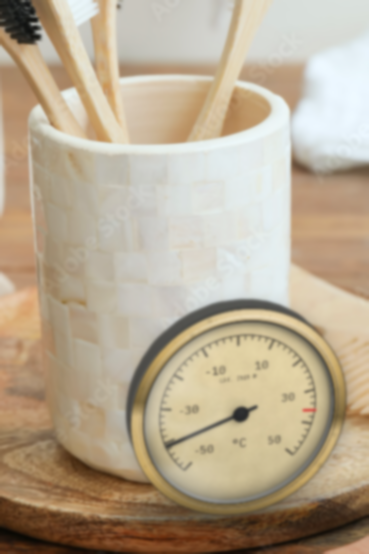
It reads -40,°C
